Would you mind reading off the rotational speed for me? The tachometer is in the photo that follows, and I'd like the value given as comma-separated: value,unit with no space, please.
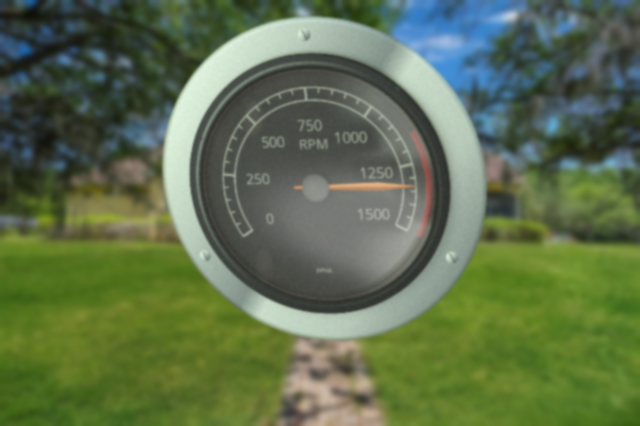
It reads 1325,rpm
